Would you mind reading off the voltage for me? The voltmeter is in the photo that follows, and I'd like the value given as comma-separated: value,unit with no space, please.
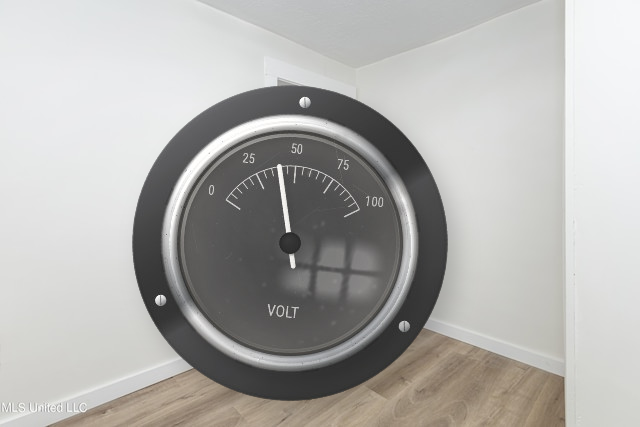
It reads 40,V
